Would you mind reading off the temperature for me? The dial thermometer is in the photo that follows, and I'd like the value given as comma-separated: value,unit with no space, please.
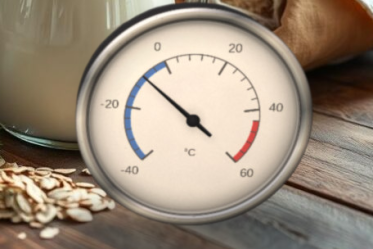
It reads -8,°C
